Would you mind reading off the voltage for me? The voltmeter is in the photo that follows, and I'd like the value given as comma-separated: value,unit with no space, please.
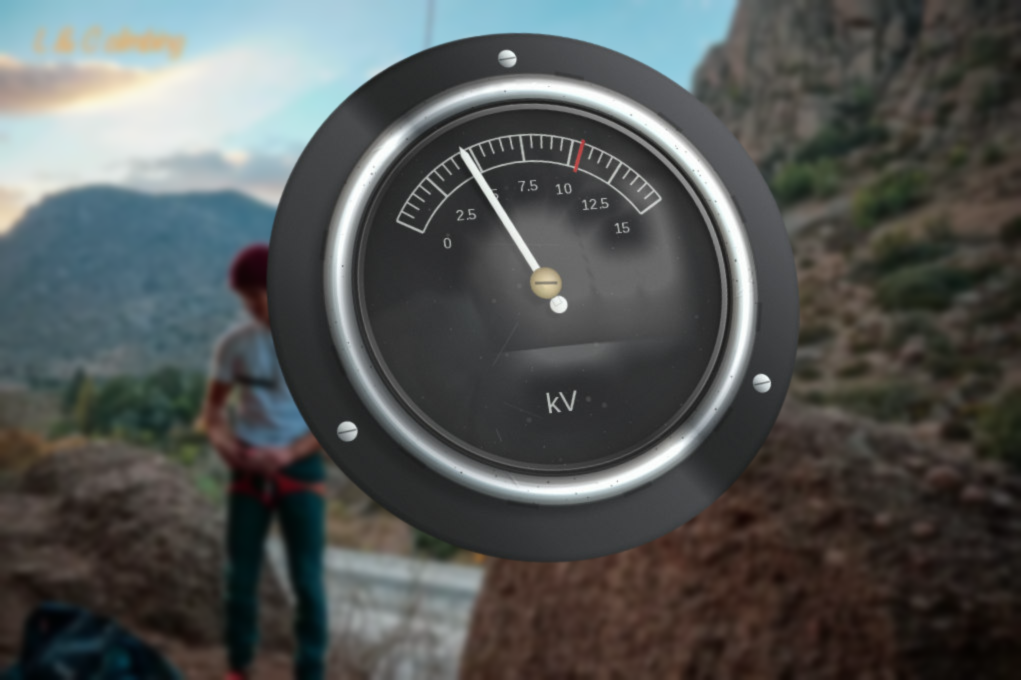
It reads 4.5,kV
